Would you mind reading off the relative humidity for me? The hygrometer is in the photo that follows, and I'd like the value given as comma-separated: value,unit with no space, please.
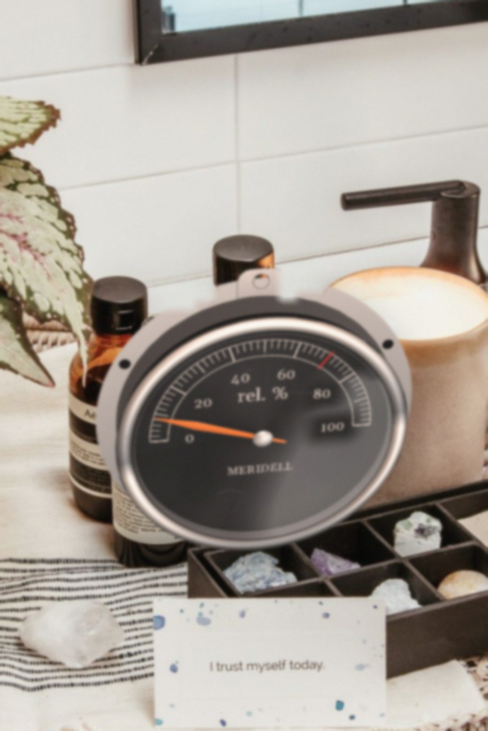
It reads 10,%
